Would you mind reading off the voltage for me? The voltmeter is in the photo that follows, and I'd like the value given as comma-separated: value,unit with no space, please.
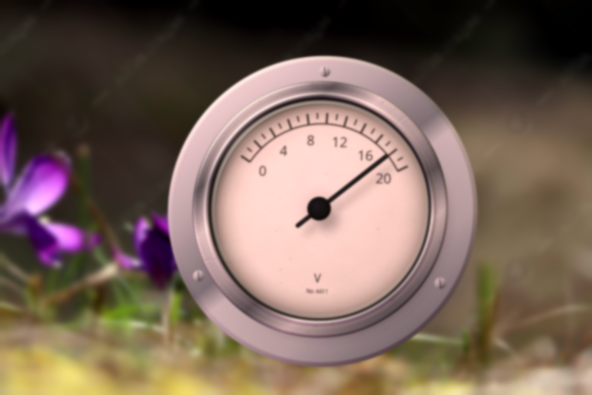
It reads 18,V
